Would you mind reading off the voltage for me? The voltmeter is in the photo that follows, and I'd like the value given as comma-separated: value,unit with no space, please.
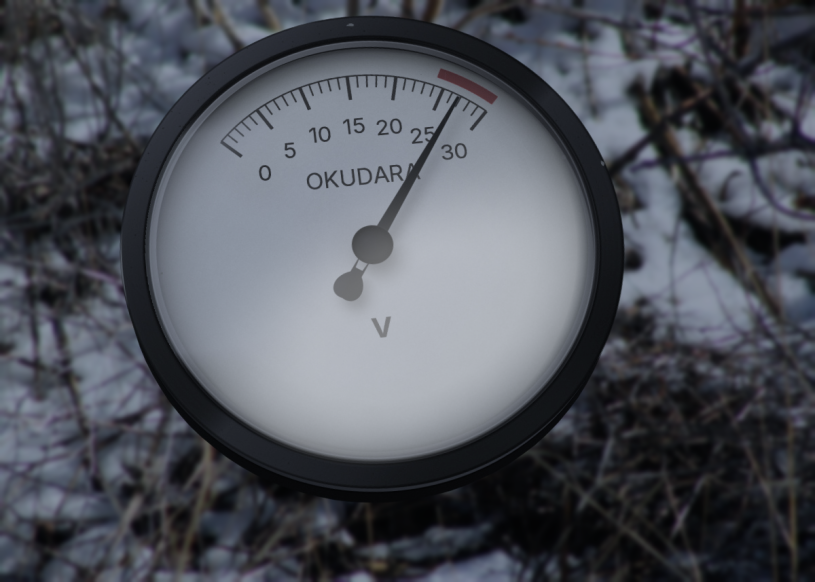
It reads 27,V
